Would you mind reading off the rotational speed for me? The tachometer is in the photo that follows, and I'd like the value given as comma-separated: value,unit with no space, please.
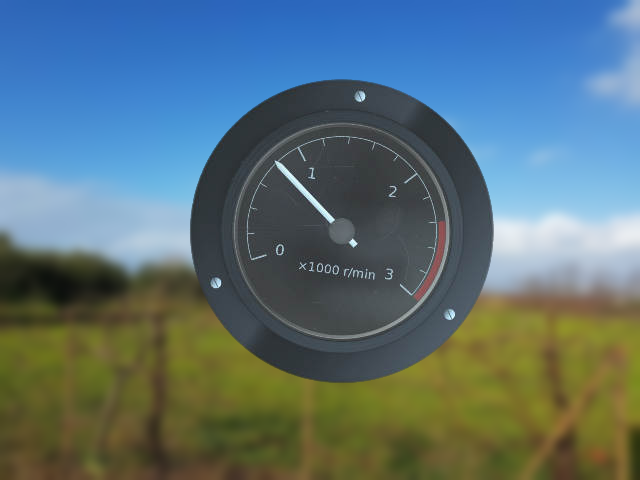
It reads 800,rpm
